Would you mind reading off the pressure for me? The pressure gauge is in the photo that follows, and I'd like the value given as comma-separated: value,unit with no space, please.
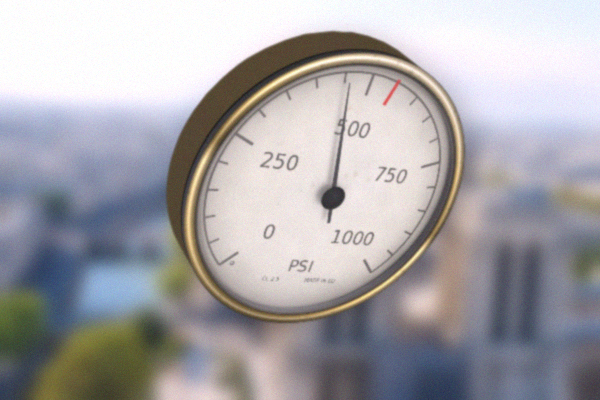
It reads 450,psi
